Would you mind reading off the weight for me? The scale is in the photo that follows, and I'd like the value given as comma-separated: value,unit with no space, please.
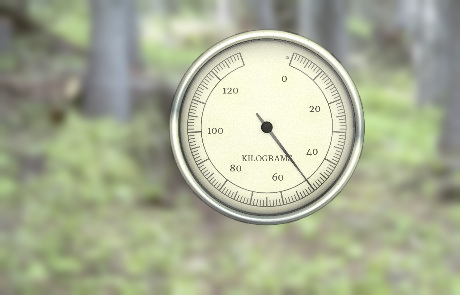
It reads 50,kg
